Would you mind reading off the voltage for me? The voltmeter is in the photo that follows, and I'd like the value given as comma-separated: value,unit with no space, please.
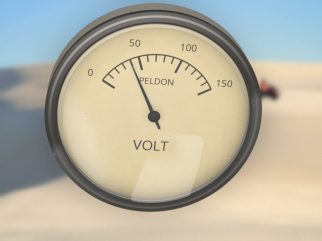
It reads 40,V
